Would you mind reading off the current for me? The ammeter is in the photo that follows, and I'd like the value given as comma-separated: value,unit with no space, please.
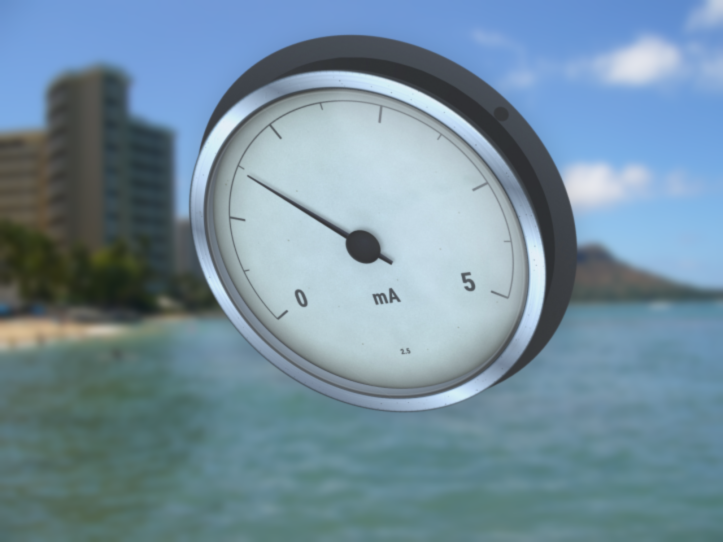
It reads 1.5,mA
